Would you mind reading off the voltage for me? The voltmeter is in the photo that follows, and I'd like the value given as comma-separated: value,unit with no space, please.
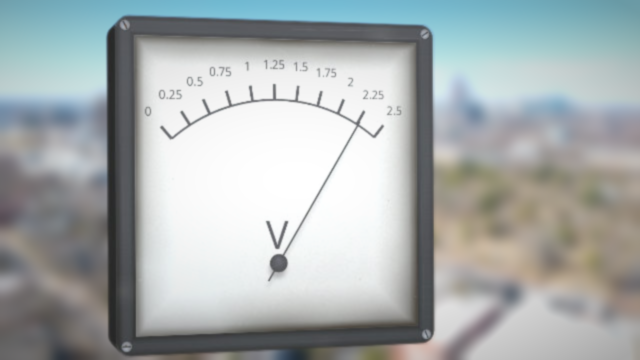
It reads 2.25,V
